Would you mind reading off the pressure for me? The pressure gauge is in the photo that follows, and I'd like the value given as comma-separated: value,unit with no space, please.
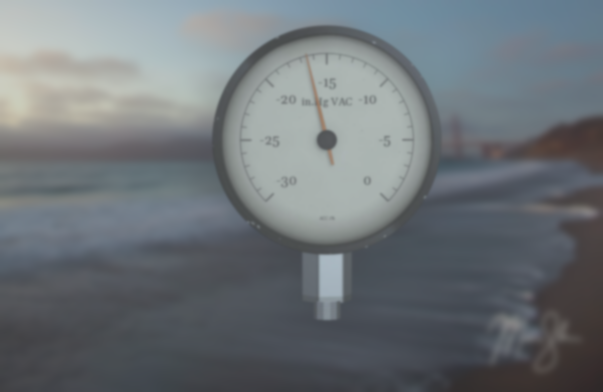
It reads -16.5,inHg
